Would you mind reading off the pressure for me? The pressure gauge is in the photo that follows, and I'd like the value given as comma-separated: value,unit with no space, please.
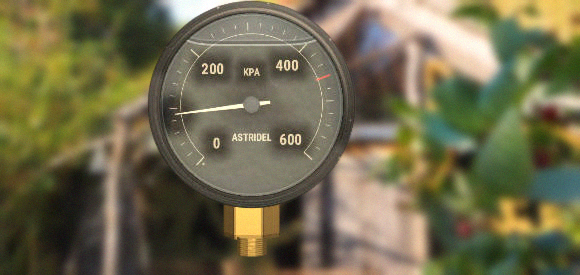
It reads 90,kPa
